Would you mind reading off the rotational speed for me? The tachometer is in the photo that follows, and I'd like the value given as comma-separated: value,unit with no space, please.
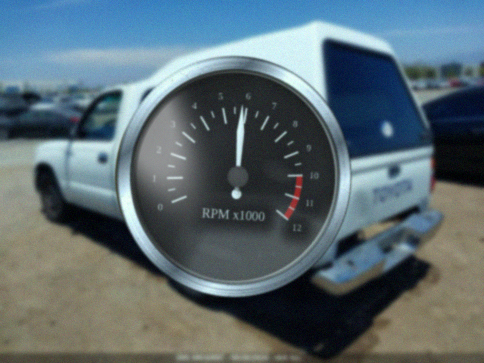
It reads 5750,rpm
